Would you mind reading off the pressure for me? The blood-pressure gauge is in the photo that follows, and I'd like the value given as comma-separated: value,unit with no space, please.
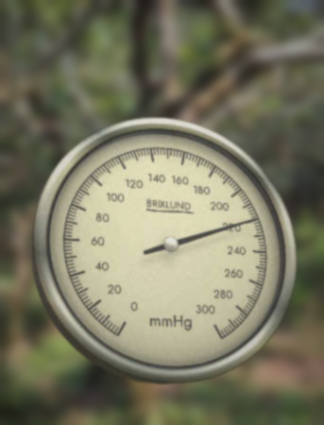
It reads 220,mmHg
